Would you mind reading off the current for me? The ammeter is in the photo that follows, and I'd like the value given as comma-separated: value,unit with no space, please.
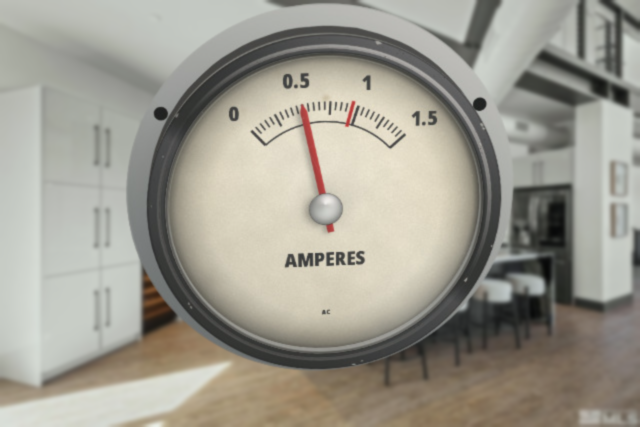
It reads 0.5,A
